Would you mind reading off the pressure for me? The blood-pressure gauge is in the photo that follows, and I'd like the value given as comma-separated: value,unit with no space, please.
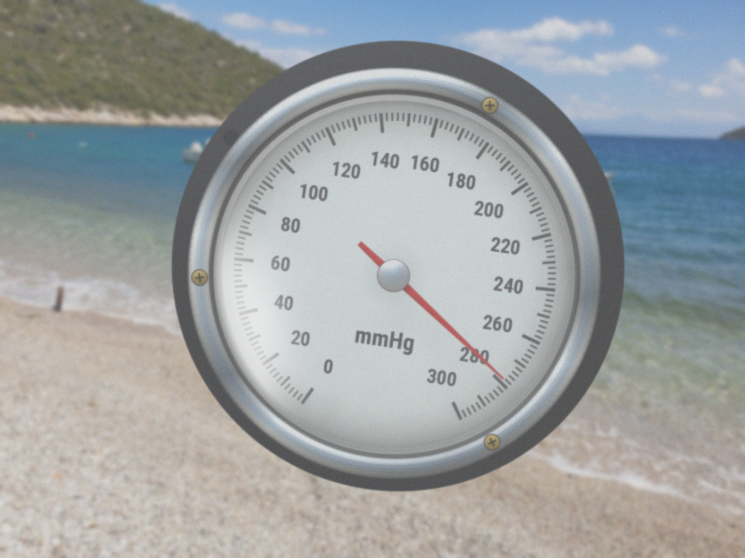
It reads 278,mmHg
